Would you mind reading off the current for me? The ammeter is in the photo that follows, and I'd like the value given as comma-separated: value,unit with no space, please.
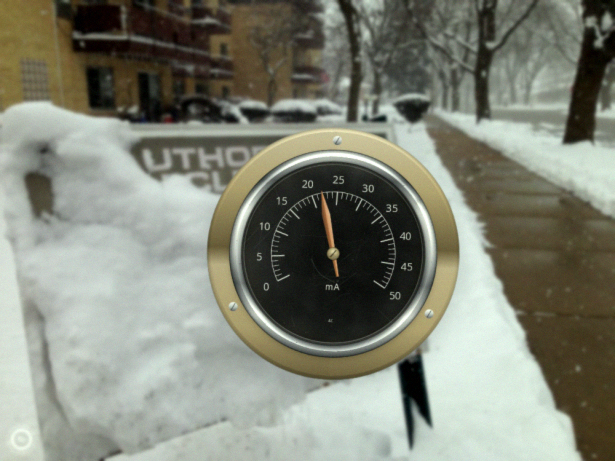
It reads 22,mA
